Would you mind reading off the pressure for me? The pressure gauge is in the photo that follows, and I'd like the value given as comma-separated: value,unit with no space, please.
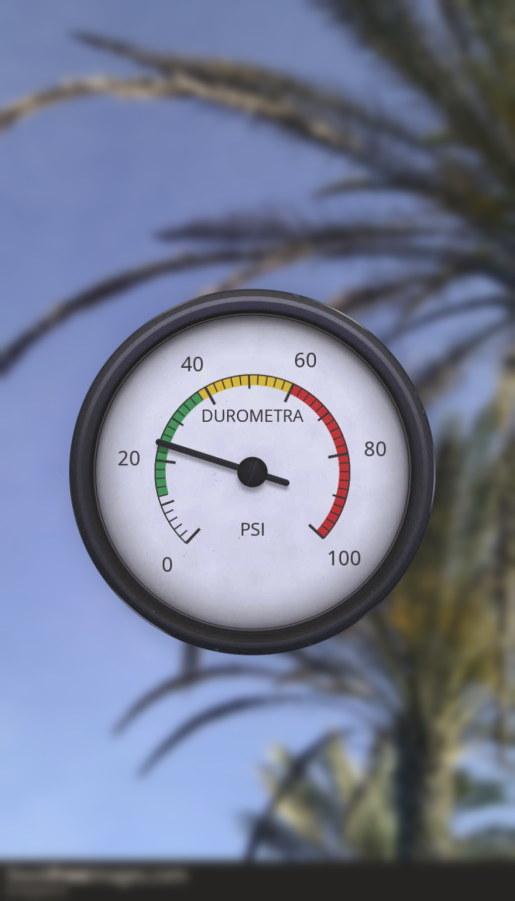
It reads 24,psi
